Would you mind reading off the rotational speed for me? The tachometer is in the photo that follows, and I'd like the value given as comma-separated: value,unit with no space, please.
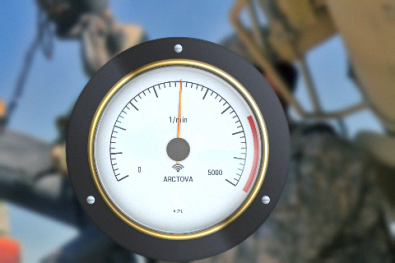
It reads 2500,rpm
